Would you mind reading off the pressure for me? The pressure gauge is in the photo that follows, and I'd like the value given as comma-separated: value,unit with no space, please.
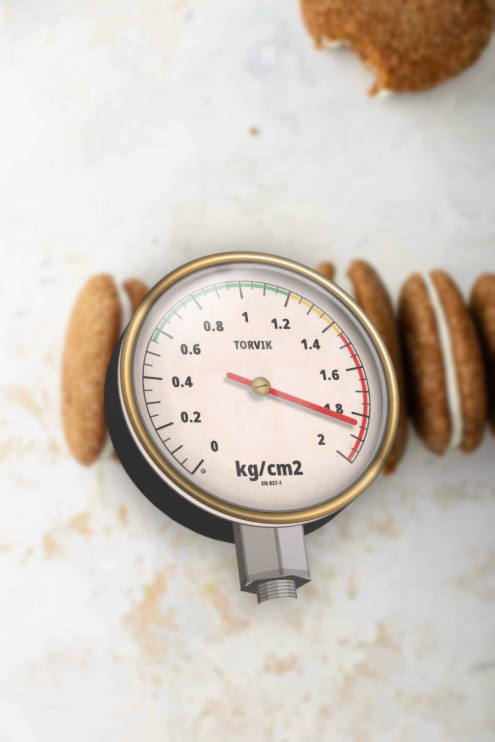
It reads 1.85,kg/cm²
